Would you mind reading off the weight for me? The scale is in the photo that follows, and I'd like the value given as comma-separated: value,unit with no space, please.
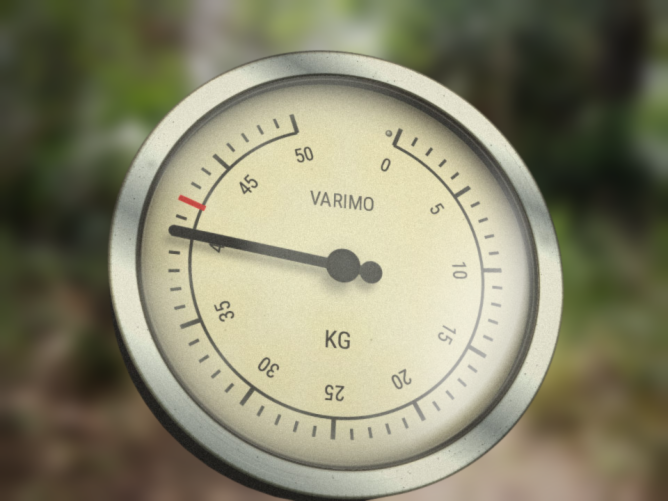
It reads 40,kg
